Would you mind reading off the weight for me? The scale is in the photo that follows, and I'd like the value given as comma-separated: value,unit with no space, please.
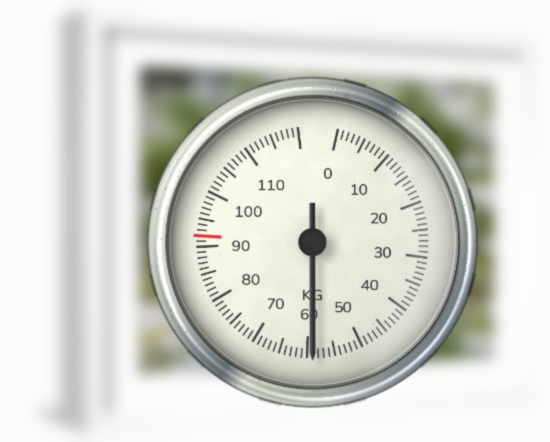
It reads 59,kg
